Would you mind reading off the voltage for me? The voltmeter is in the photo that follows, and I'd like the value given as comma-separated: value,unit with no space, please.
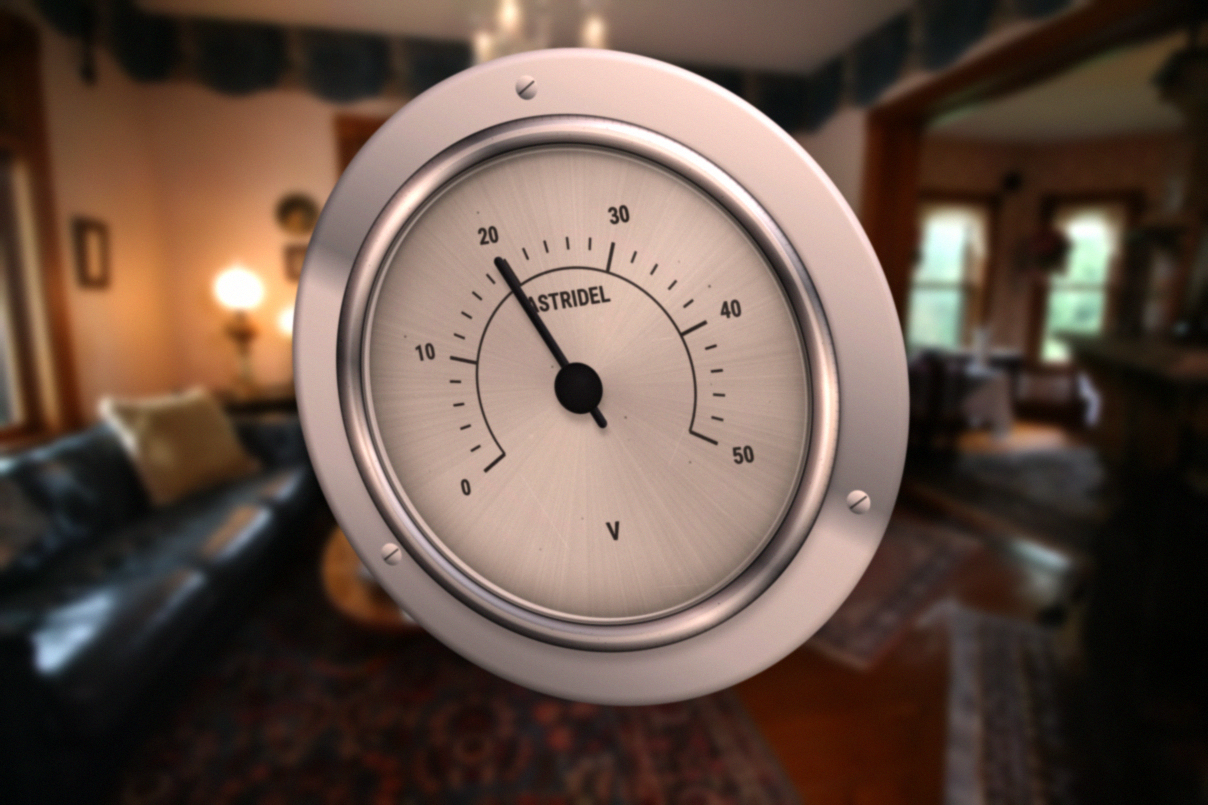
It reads 20,V
